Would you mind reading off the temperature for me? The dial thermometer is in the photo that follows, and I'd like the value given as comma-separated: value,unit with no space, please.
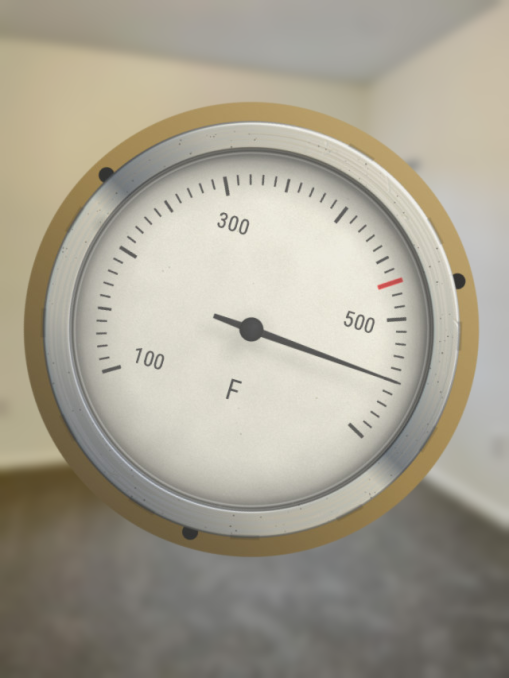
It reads 550,°F
